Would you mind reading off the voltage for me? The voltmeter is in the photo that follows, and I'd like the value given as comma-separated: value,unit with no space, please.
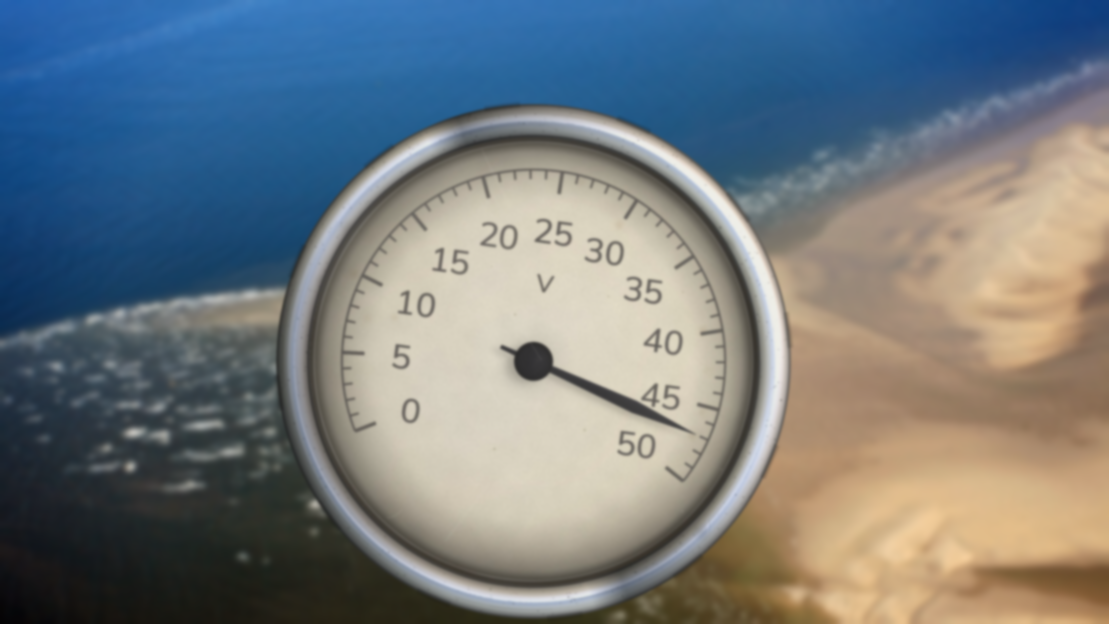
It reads 47,V
